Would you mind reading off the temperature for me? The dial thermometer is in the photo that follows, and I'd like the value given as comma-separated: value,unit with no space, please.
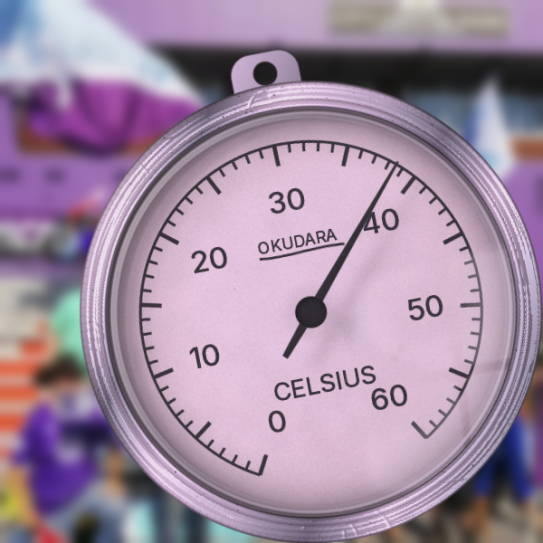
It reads 38.5,°C
